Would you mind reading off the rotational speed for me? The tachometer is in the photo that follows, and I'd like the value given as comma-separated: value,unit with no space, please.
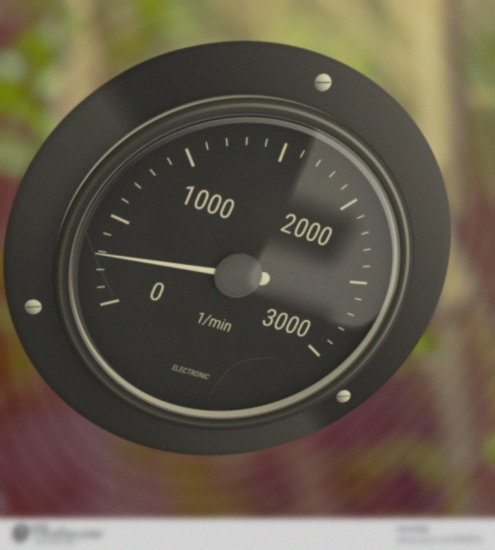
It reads 300,rpm
